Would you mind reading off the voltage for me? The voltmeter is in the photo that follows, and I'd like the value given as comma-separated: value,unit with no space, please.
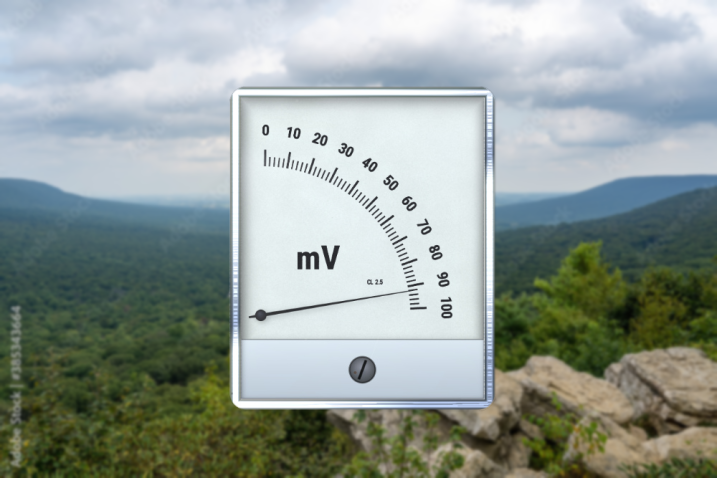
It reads 92,mV
